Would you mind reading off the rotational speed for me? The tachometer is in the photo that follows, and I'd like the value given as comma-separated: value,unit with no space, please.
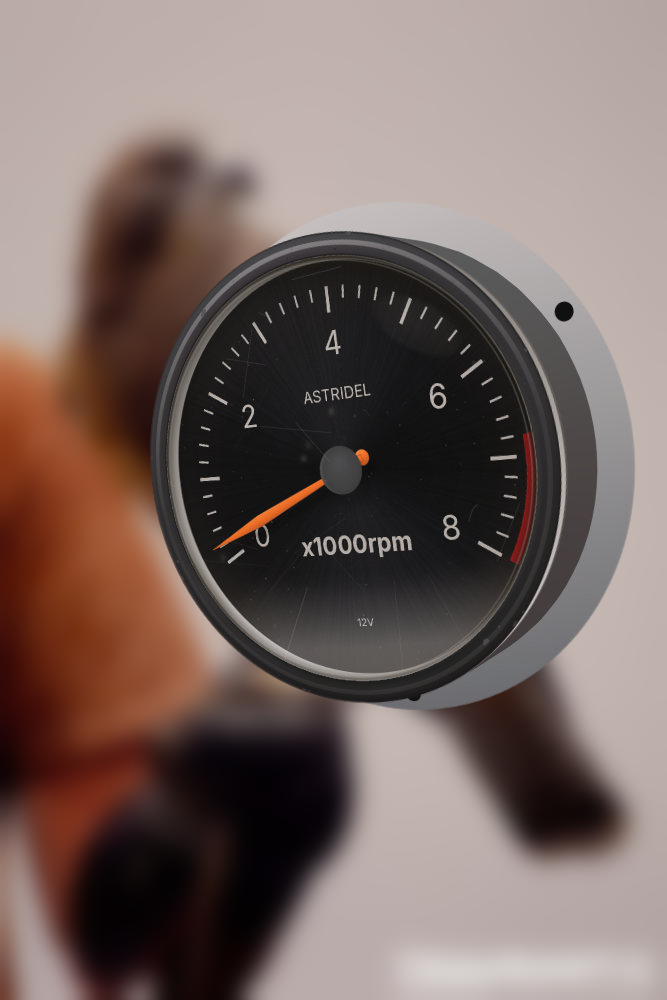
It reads 200,rpm
